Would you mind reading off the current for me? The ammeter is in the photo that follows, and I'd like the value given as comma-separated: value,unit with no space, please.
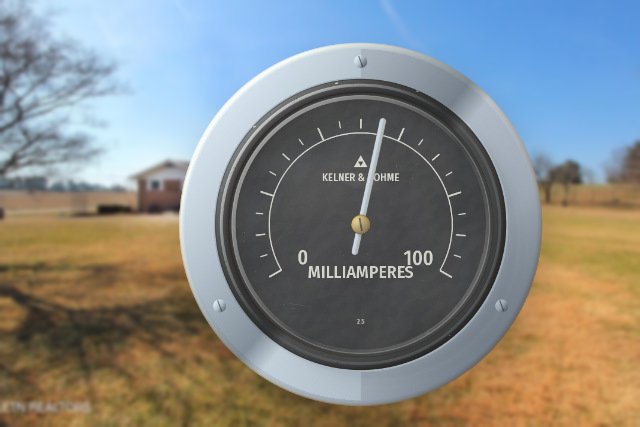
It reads 55,mA
